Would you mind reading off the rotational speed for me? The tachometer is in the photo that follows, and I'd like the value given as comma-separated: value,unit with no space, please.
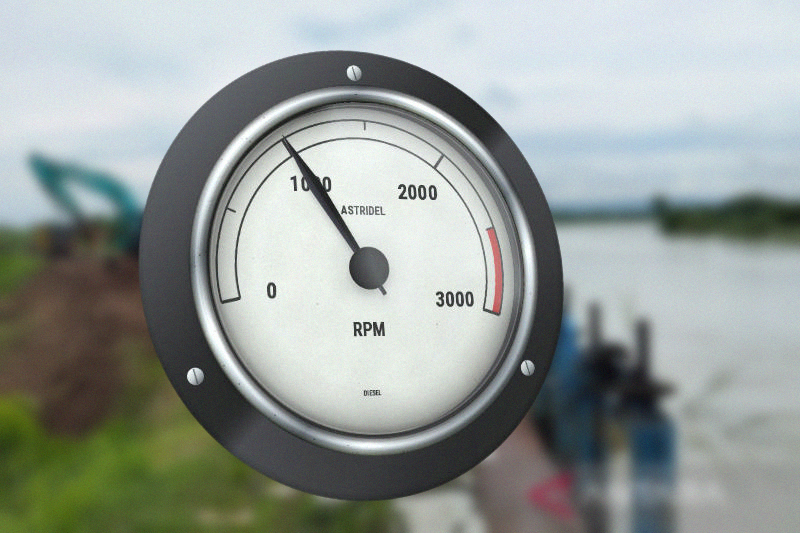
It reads 1000,rpm
